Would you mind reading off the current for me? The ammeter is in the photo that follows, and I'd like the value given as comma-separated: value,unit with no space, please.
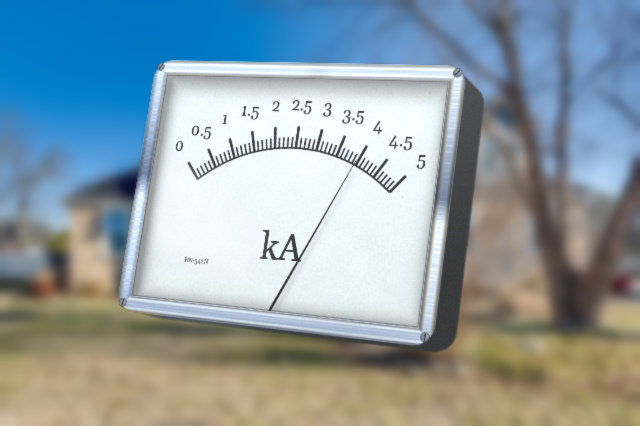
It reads 4,kA
